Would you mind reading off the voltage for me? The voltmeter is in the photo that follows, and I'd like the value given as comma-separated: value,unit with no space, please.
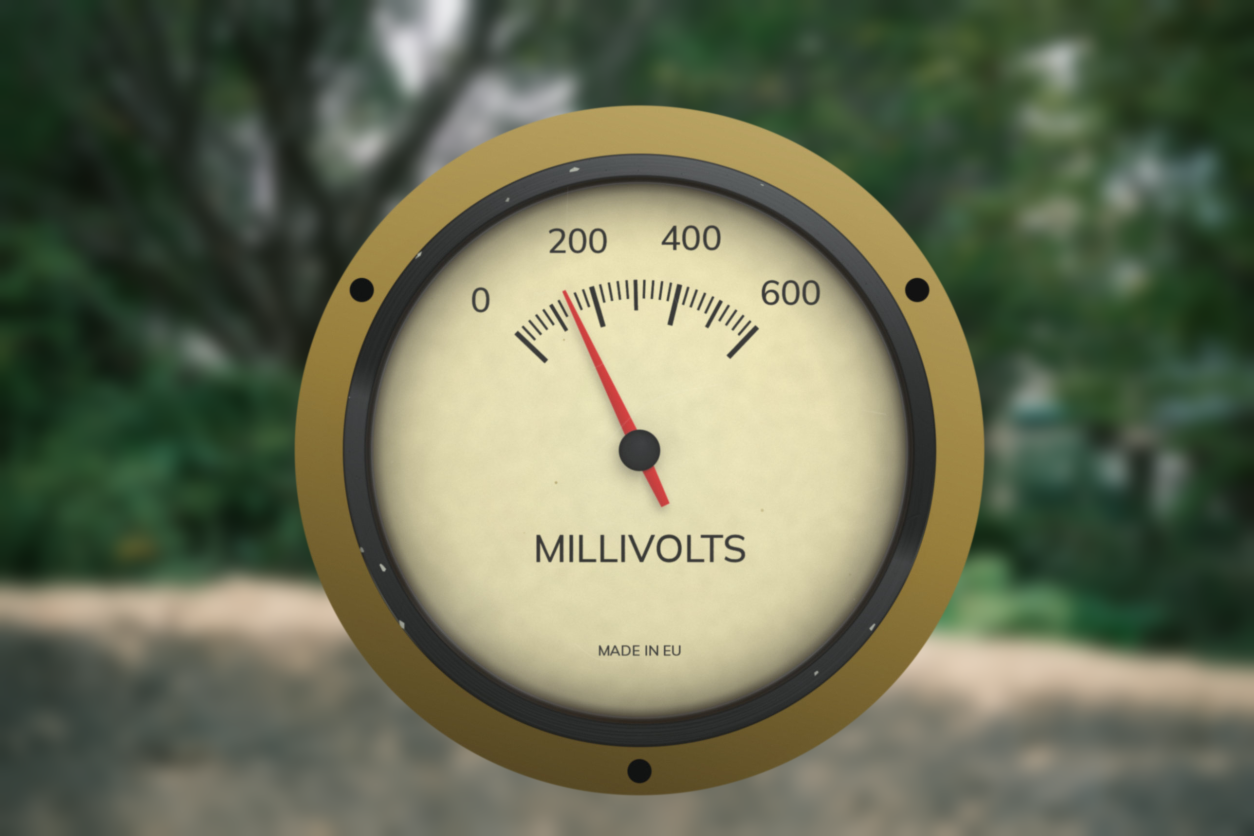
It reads 140,mV
